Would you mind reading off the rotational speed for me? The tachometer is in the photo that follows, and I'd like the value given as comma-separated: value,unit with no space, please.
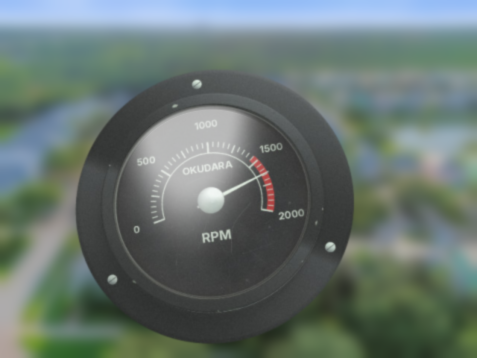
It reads 1650,rpm
